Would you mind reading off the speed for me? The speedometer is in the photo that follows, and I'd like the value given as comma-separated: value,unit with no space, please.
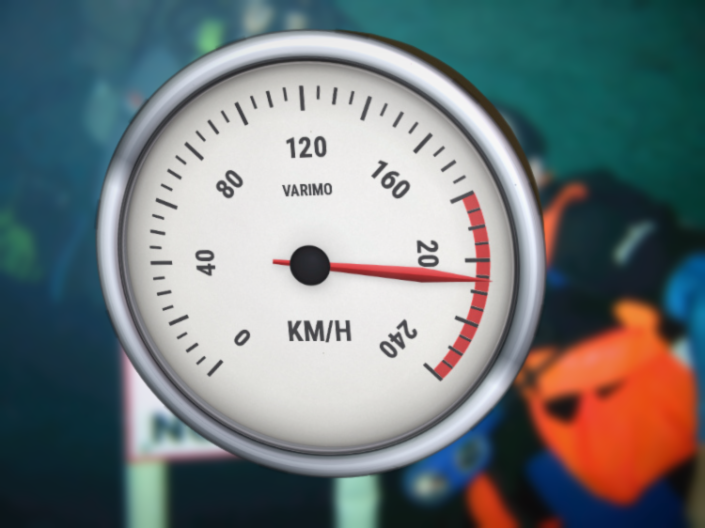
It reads 205,km/h
